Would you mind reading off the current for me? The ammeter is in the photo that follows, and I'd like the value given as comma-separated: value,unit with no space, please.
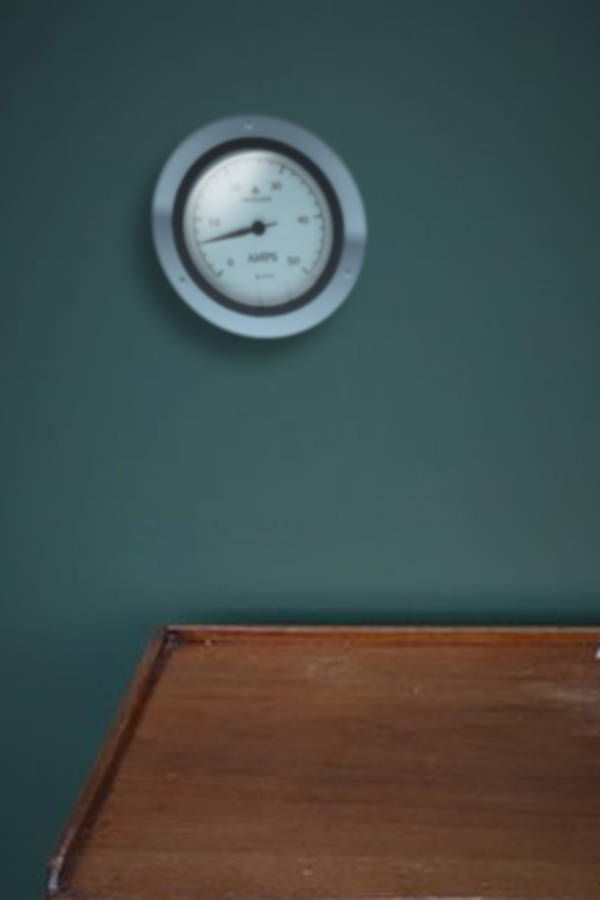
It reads 6,A
